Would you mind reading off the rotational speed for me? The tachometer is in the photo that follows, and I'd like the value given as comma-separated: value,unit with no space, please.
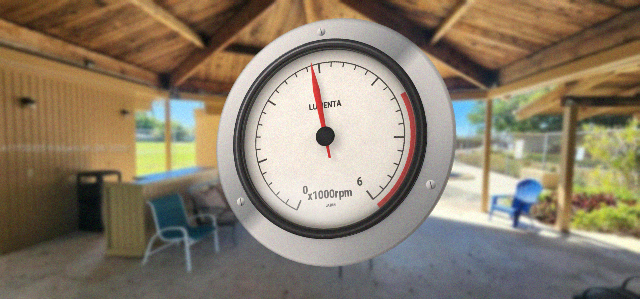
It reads 2900,rpm
